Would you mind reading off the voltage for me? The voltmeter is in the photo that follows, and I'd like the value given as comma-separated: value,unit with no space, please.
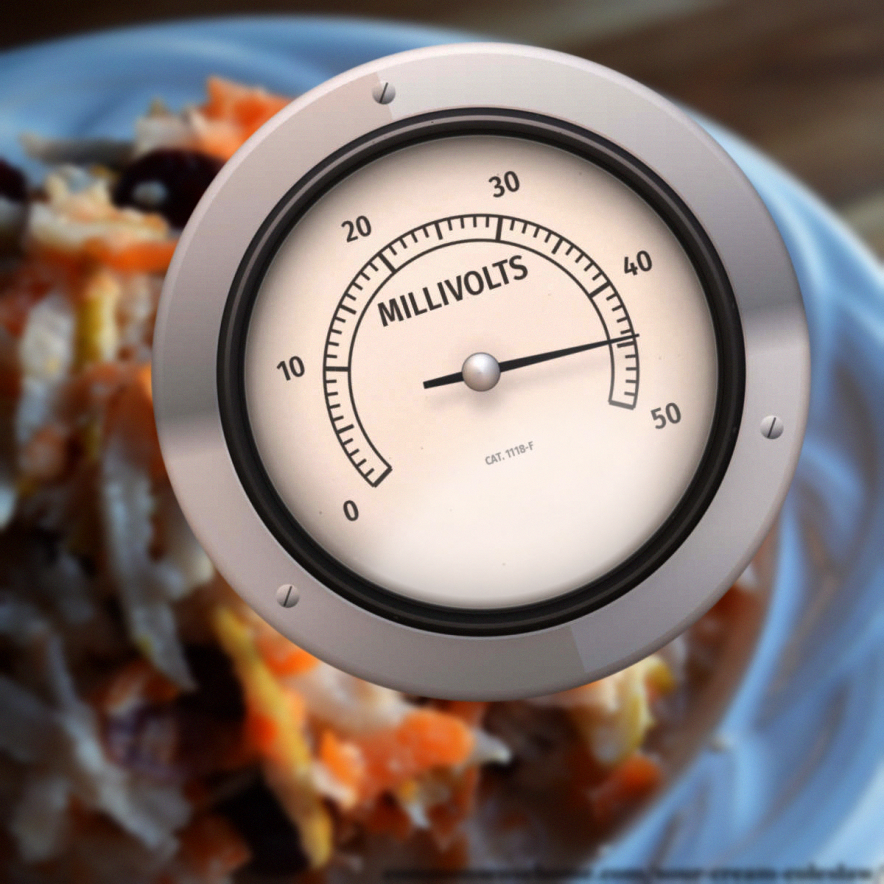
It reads 44.5,mV
